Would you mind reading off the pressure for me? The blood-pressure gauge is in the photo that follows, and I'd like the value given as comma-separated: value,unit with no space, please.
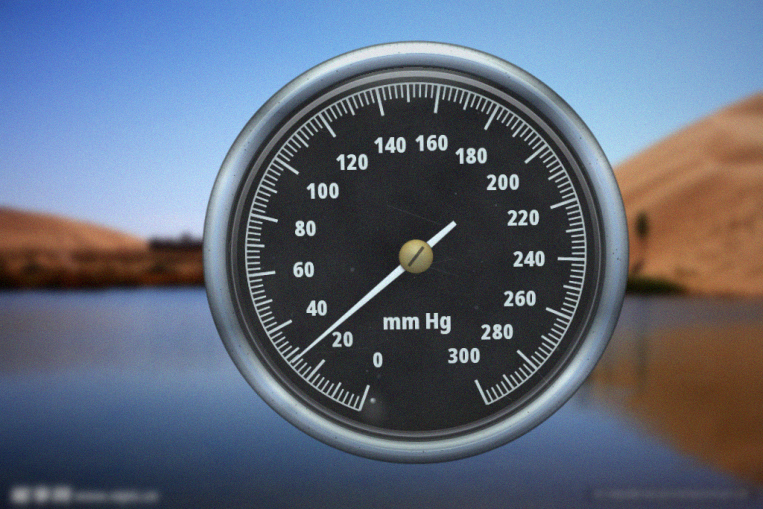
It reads 28,mmHg
